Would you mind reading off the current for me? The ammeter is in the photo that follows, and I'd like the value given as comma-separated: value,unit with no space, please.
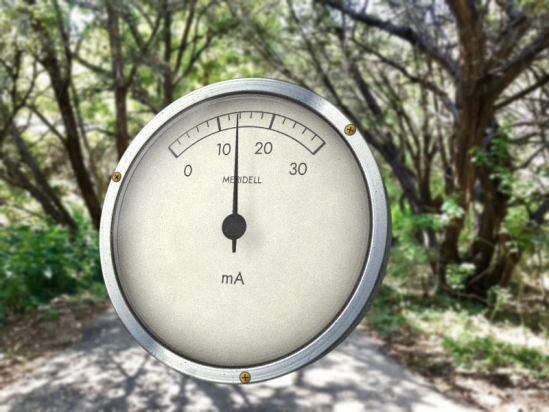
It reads 14,mA
